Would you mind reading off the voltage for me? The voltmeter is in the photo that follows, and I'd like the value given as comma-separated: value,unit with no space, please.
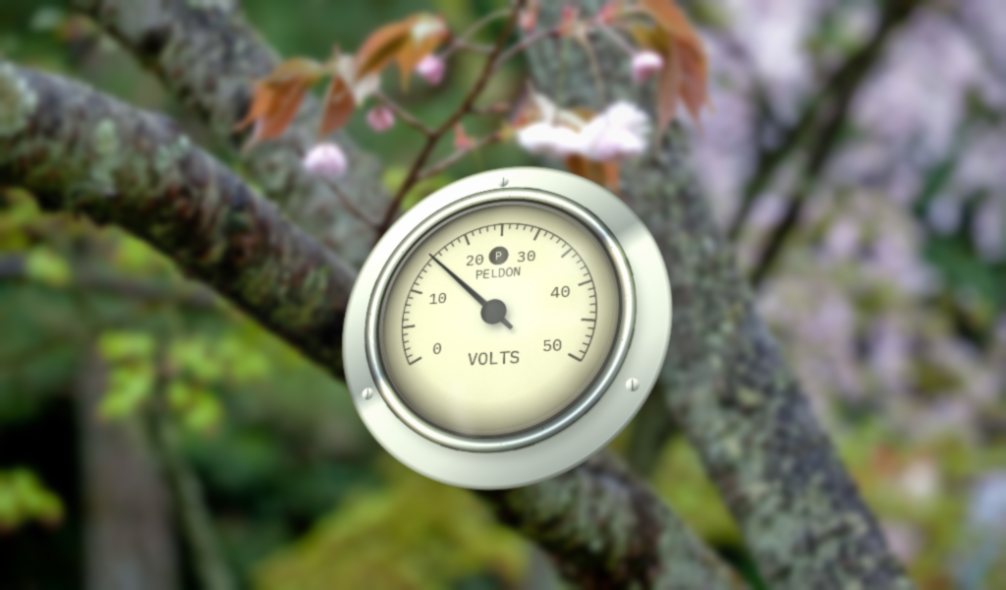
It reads 15,V
